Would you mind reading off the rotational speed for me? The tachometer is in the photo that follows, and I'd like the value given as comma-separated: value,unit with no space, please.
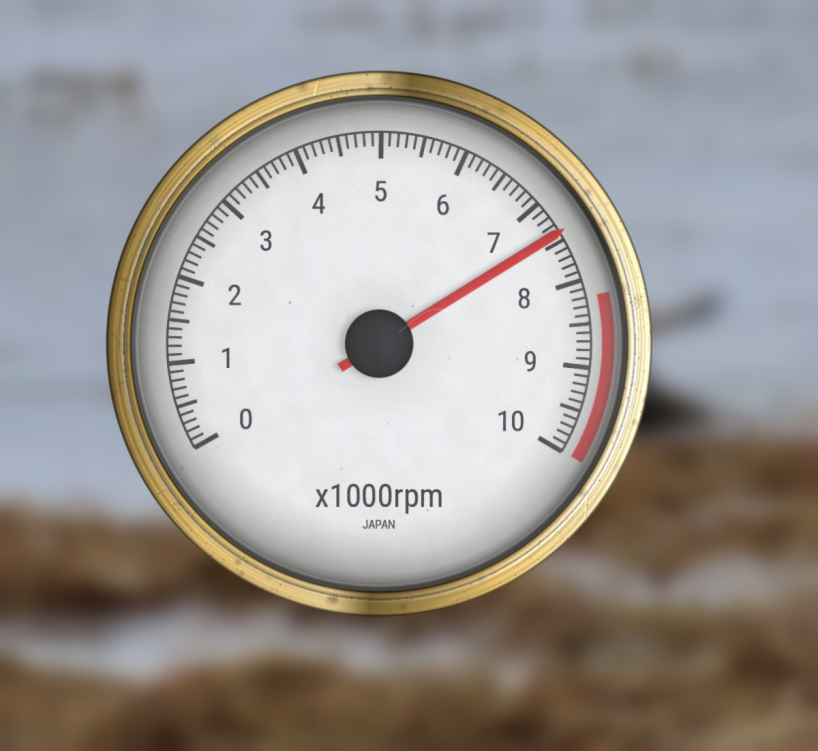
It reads 7400,rpm
